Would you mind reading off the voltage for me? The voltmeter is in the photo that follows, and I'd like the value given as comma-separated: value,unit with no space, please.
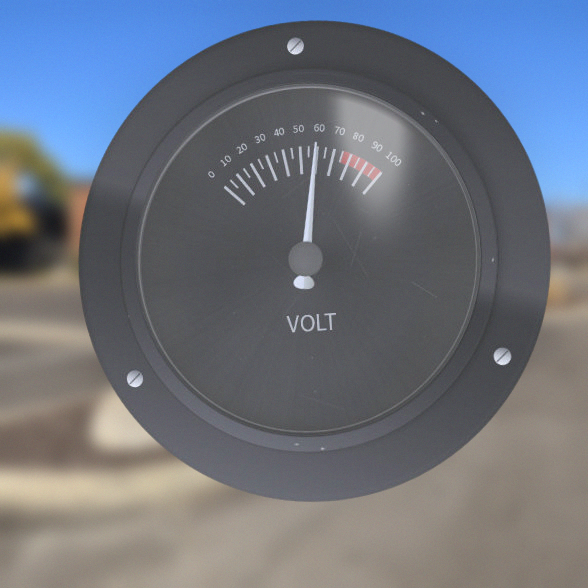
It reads 60,V
